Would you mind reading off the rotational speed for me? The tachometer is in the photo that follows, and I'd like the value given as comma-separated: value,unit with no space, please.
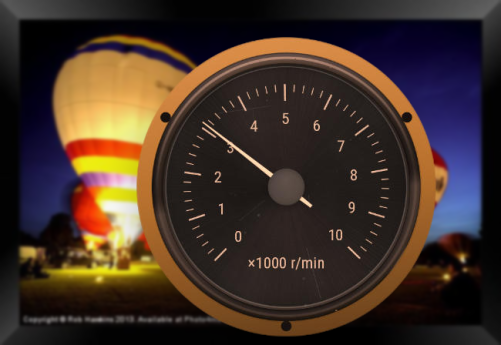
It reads 3100,rpm
